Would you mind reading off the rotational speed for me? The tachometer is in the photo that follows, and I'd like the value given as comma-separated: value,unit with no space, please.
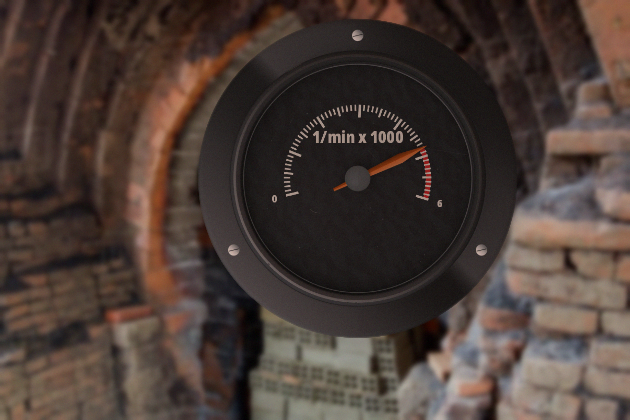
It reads 4800,rpm
